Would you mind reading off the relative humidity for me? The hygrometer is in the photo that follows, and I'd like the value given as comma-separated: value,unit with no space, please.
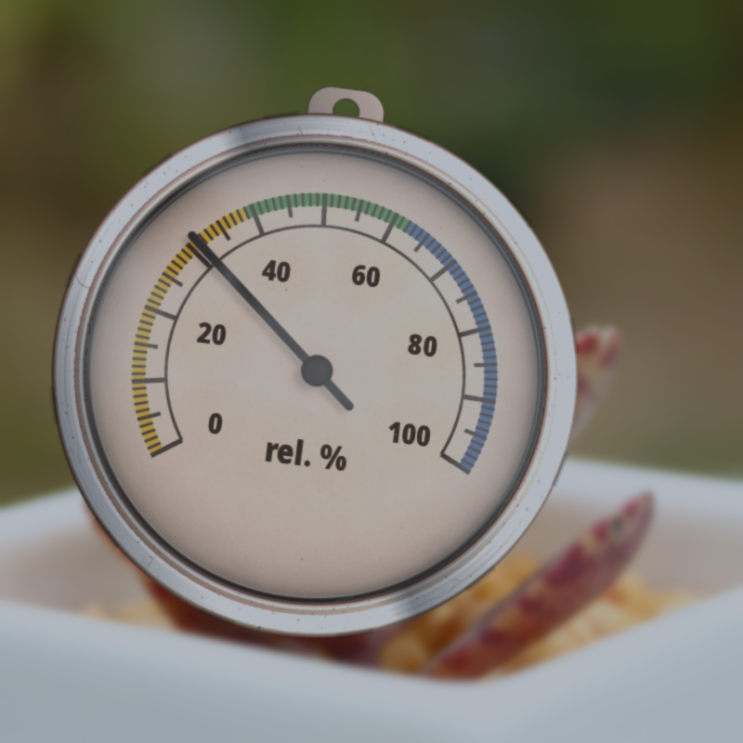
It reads 31,%
